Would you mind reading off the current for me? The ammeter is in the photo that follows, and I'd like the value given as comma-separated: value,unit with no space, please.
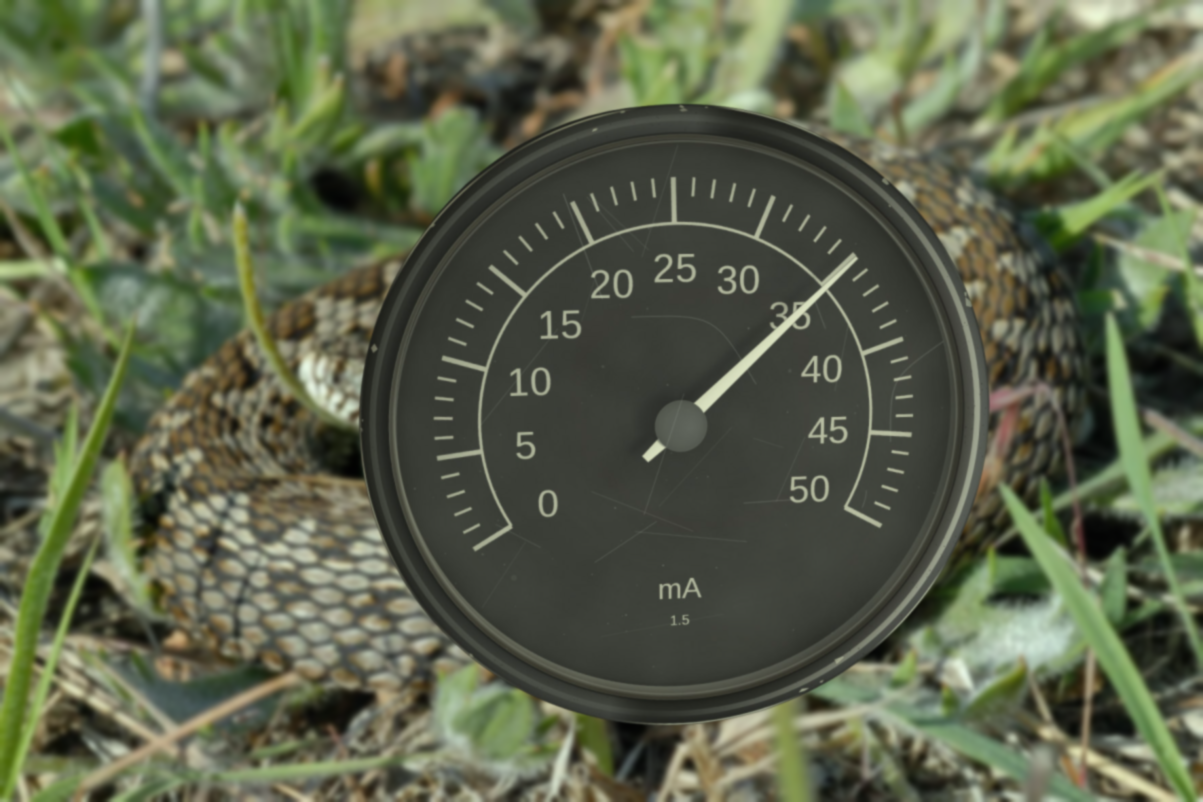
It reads 35,mA
